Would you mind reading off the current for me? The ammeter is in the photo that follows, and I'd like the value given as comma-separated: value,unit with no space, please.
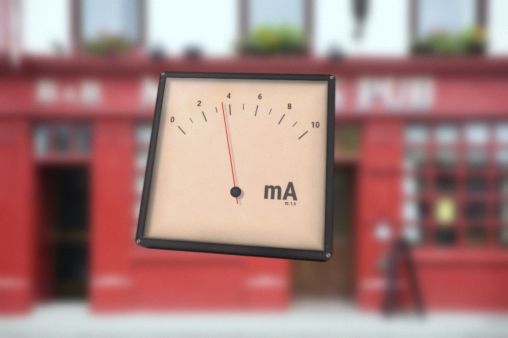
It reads 3.5,mA
